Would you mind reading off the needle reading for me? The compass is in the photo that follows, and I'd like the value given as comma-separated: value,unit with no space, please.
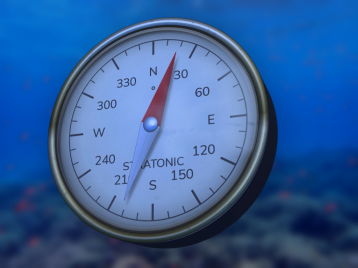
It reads 20,°
